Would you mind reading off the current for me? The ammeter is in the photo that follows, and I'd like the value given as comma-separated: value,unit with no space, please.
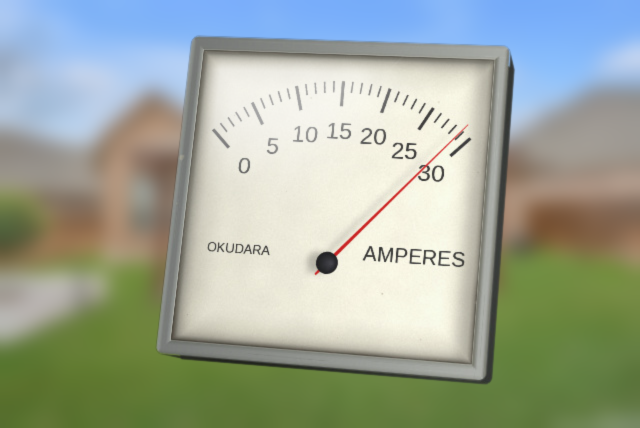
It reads 29,A
